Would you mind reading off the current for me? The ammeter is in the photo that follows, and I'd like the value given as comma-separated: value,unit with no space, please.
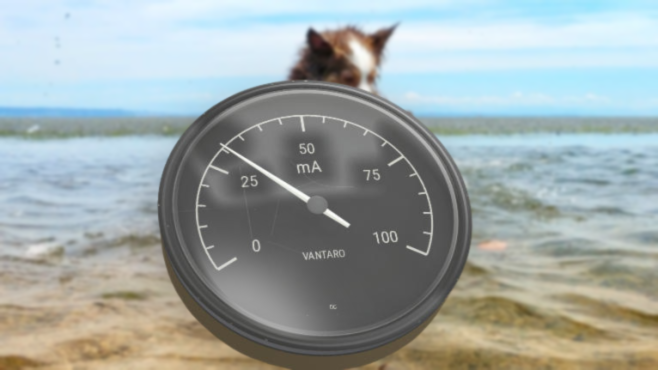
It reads 30,mA
